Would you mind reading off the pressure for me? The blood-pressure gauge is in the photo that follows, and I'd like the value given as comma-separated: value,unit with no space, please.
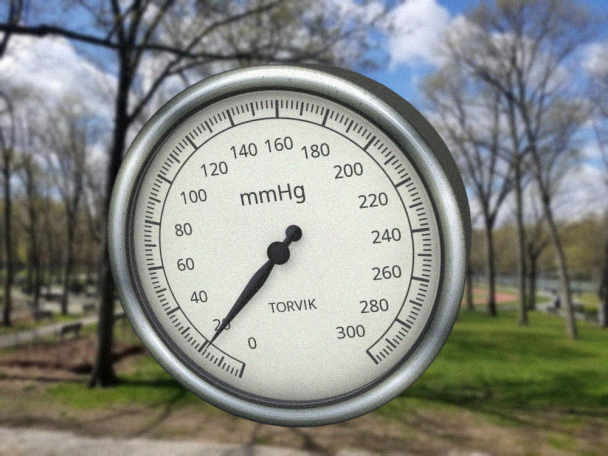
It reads 18,mmHg
